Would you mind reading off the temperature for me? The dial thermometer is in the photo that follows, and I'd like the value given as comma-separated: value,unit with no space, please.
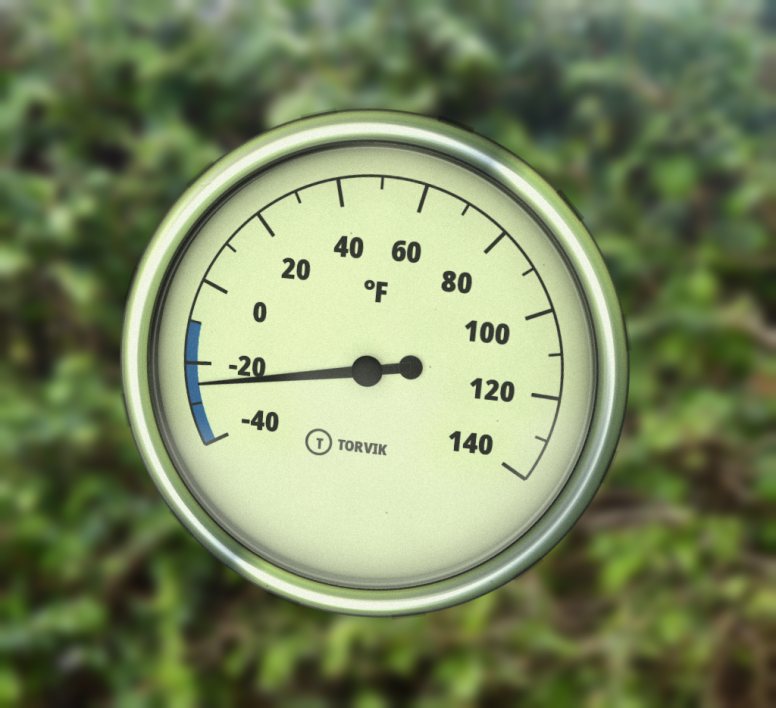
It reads -25,°F
